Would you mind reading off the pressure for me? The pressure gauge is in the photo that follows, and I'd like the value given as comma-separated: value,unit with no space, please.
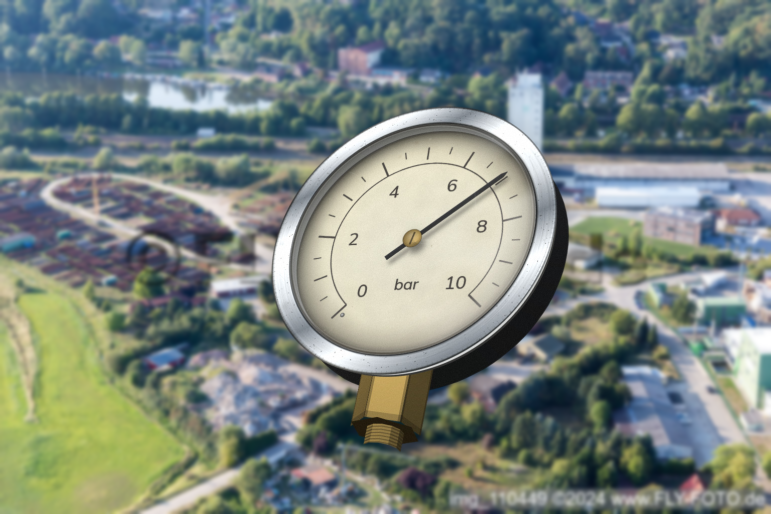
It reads 7,bar
